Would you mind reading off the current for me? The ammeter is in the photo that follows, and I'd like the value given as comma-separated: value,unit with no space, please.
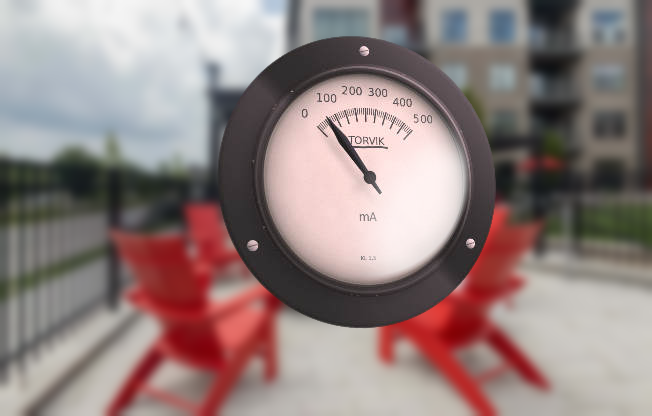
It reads 50,mA
